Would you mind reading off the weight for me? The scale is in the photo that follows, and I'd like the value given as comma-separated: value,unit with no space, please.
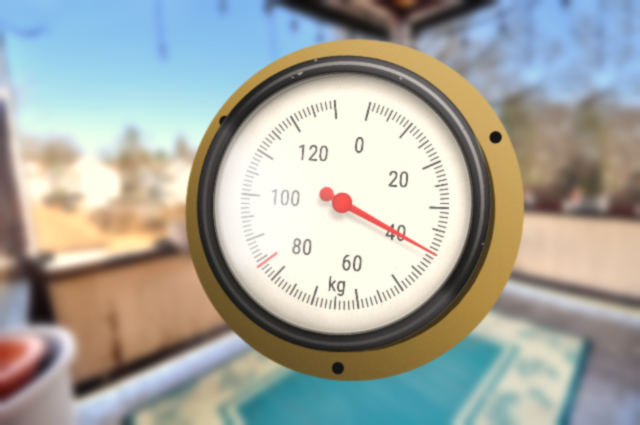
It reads 40,kg
